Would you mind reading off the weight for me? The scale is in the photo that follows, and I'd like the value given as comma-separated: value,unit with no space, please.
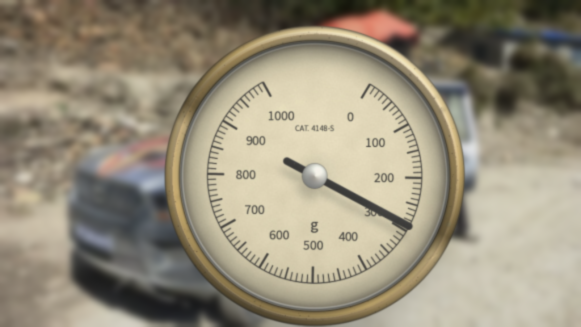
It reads 290,g
